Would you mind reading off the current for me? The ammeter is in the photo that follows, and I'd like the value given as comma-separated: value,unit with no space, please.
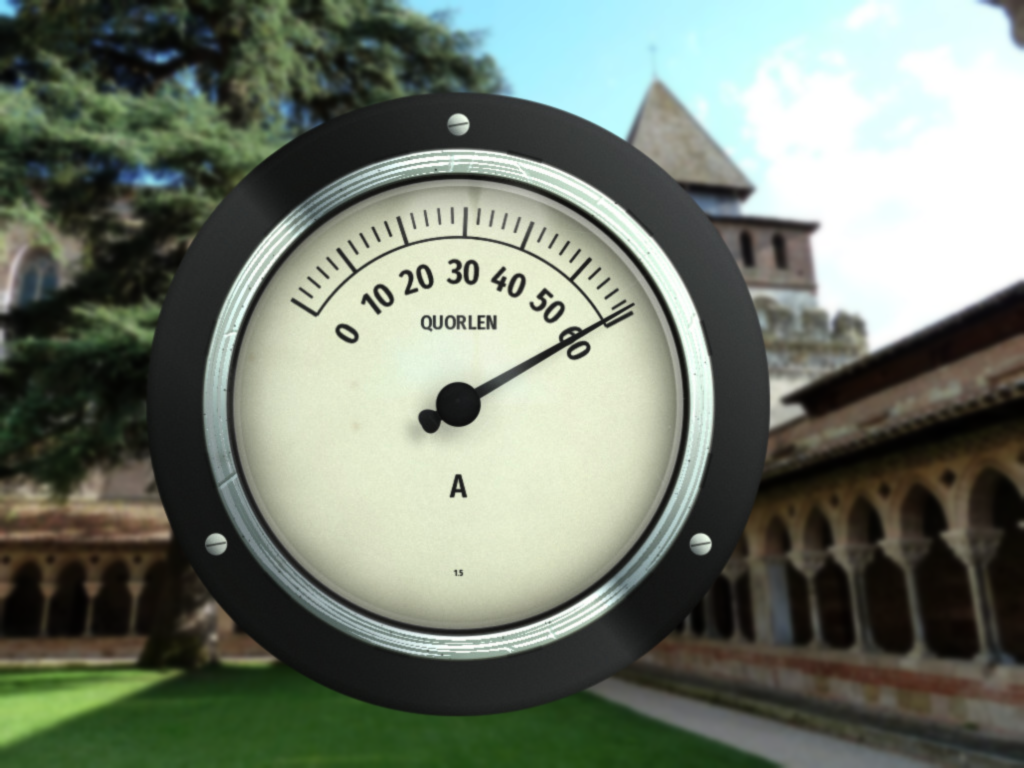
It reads 59,A
